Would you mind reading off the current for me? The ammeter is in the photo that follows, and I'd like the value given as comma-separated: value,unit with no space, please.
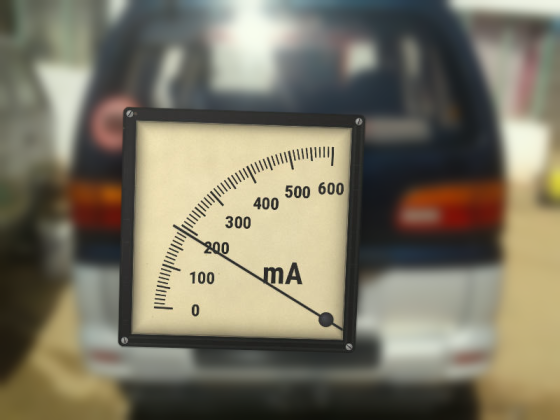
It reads 190,mA
